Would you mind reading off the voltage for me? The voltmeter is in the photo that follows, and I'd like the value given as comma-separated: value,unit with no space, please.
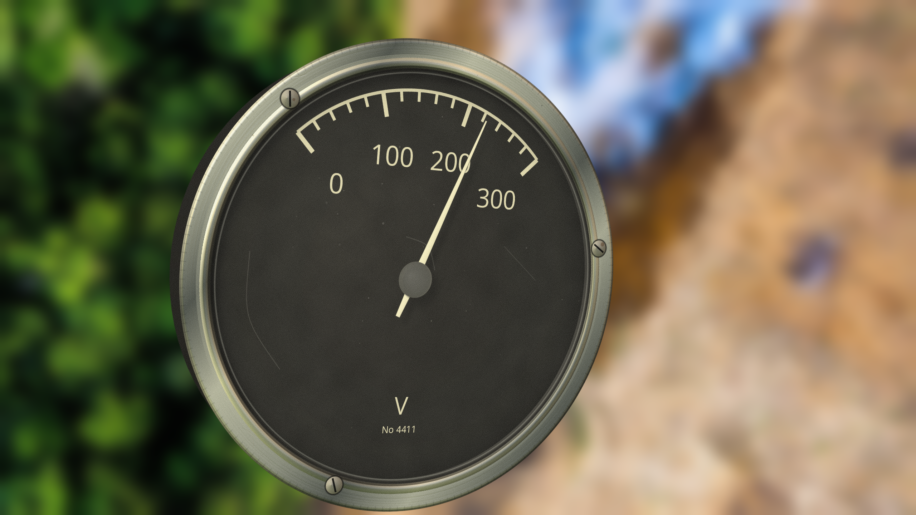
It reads 220,V
